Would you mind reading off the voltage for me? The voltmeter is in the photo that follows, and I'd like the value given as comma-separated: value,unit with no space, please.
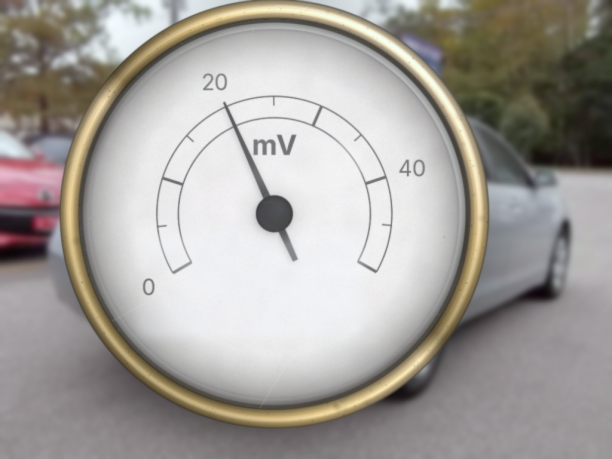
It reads 20,mV
